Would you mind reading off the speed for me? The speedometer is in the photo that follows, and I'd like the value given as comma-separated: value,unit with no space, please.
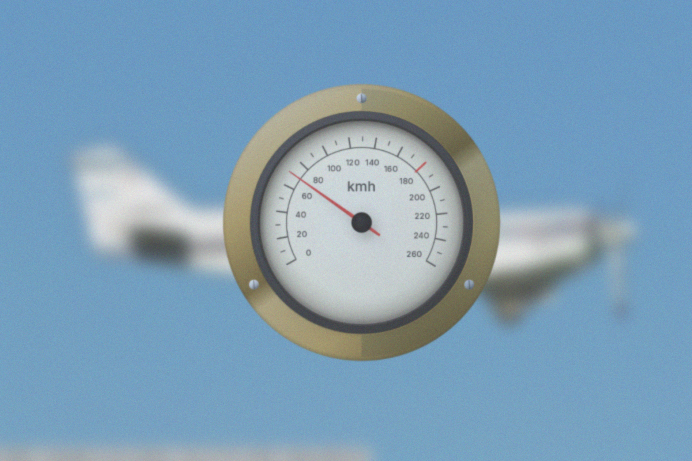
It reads 70,km/h
